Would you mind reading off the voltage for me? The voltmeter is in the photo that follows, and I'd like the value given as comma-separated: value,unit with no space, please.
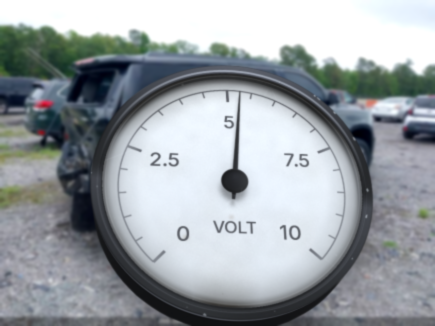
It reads 5.25,V
